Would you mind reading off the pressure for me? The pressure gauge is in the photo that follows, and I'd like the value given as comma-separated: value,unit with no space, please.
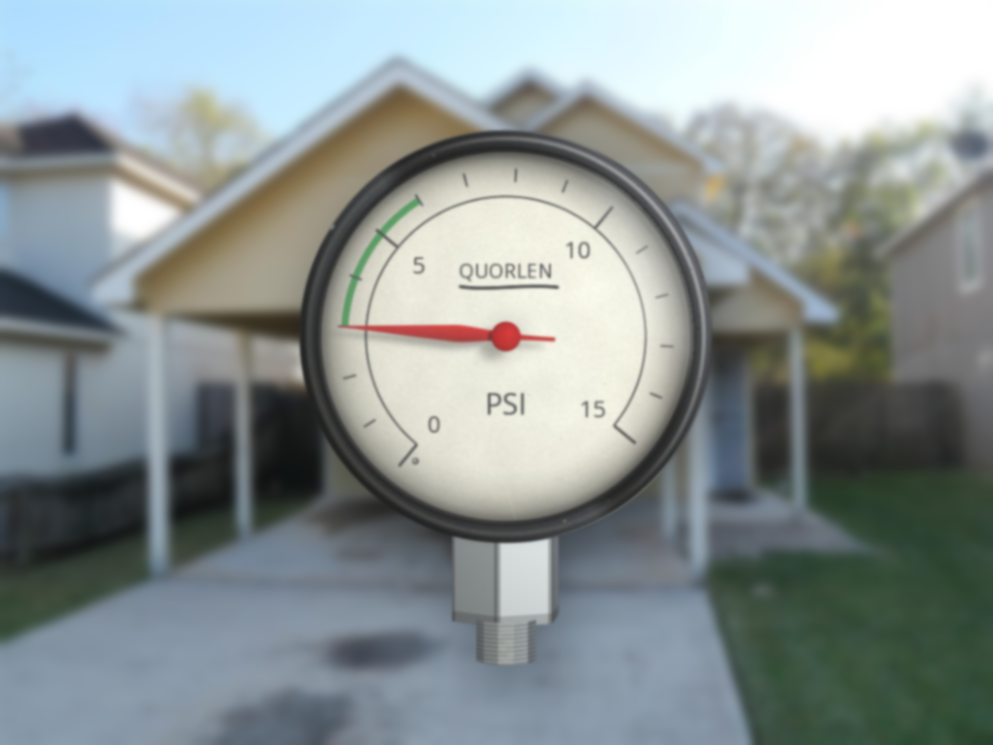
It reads 3,psi
